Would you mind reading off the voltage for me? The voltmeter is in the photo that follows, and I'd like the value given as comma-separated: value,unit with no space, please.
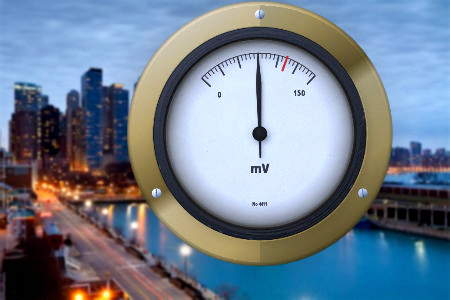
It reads 75,mV
